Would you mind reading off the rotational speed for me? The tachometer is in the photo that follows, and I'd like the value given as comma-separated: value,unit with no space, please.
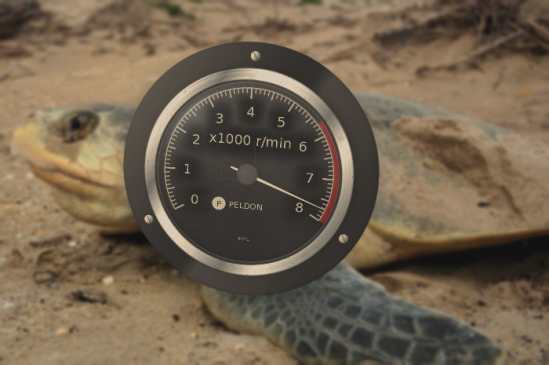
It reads 7700,rpm
